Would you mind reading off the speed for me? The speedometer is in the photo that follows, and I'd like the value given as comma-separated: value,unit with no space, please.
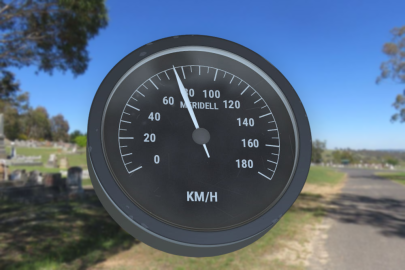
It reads 75,km/h
